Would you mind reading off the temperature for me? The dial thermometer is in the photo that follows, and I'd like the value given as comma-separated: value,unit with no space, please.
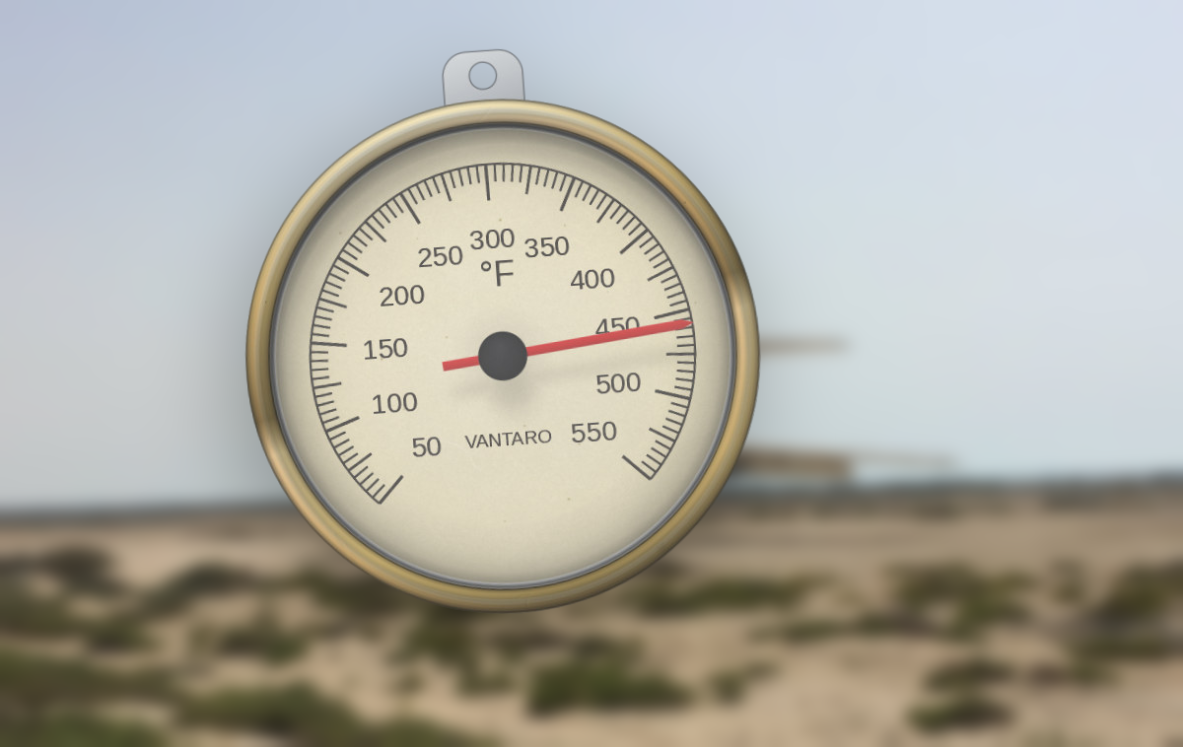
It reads 457.5,°F
